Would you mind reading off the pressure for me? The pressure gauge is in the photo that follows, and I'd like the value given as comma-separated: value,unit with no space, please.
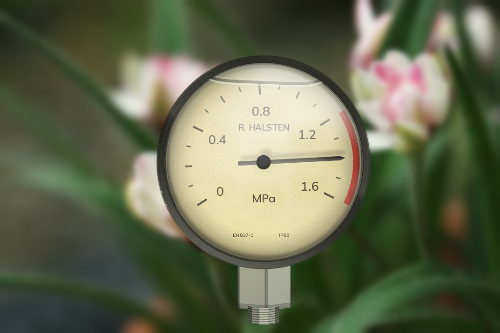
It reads 1.4,MPa
